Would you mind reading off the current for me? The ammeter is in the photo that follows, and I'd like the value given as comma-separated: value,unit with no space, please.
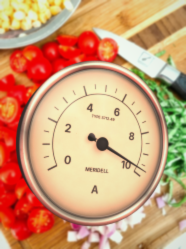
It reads 9.75,A
